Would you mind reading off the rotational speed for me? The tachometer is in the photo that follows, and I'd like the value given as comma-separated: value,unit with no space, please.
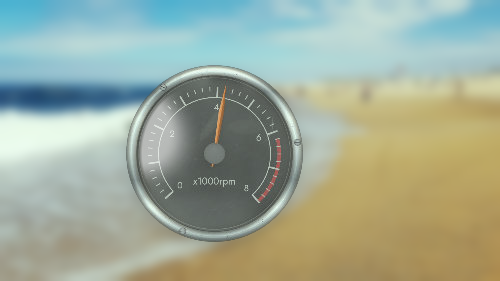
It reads 4200,rpm
